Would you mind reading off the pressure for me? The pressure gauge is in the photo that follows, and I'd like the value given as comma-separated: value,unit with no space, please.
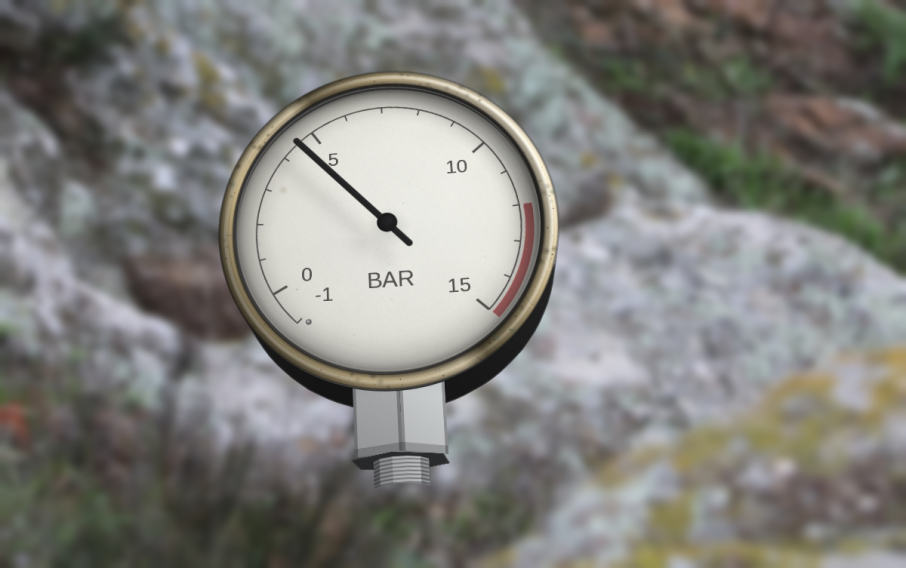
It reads 4.5,bar
